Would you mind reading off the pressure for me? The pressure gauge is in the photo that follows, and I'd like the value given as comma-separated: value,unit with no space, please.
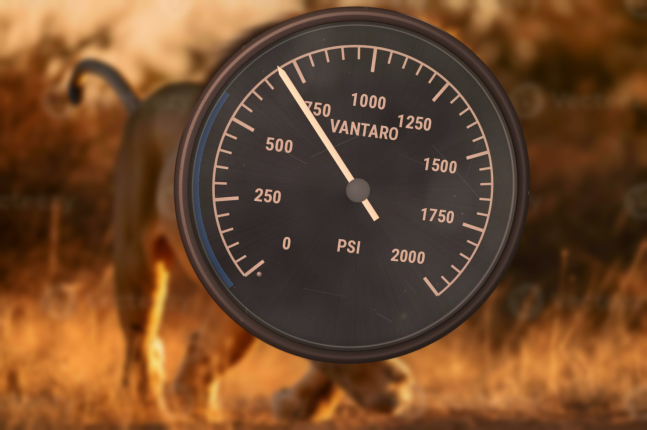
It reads 700,psi
